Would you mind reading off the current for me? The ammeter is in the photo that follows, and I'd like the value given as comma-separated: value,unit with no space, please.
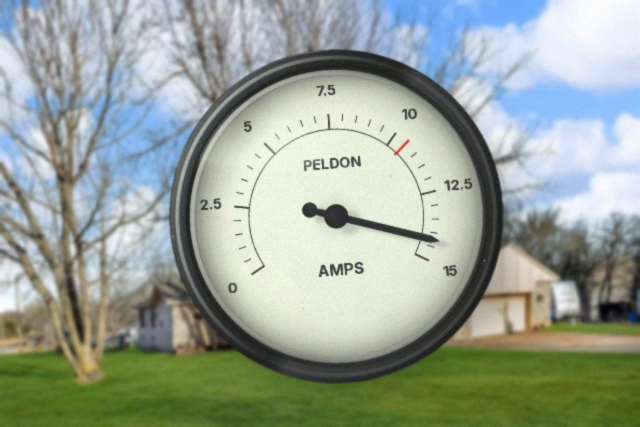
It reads 14.25,A
